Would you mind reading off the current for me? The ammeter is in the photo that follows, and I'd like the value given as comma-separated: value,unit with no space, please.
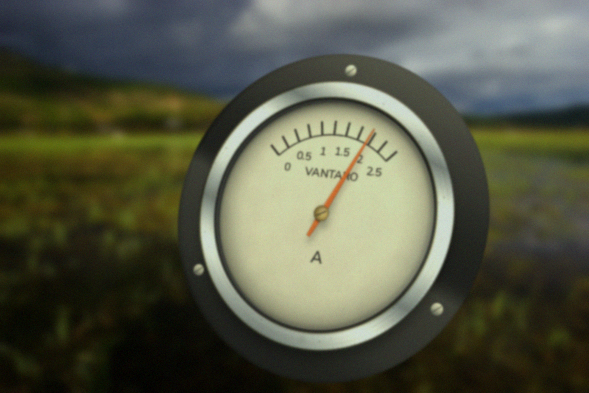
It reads 2,A
